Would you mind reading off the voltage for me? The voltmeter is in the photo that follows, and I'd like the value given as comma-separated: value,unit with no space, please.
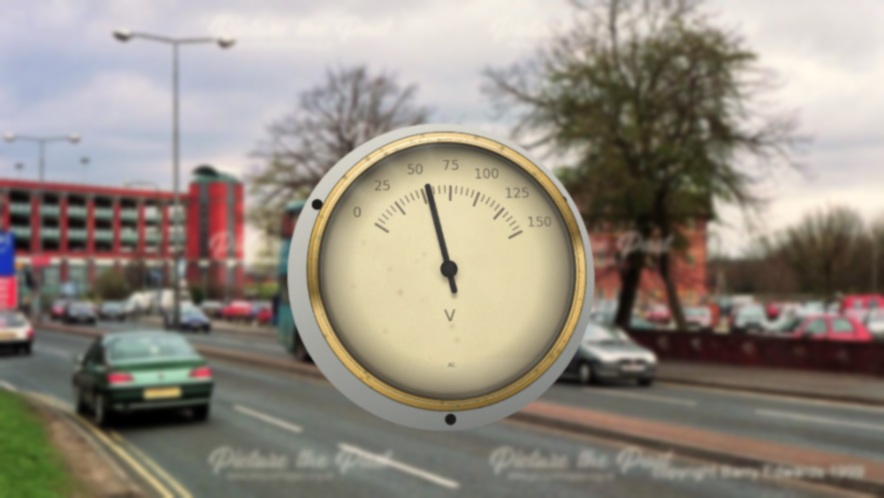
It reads 55,V
